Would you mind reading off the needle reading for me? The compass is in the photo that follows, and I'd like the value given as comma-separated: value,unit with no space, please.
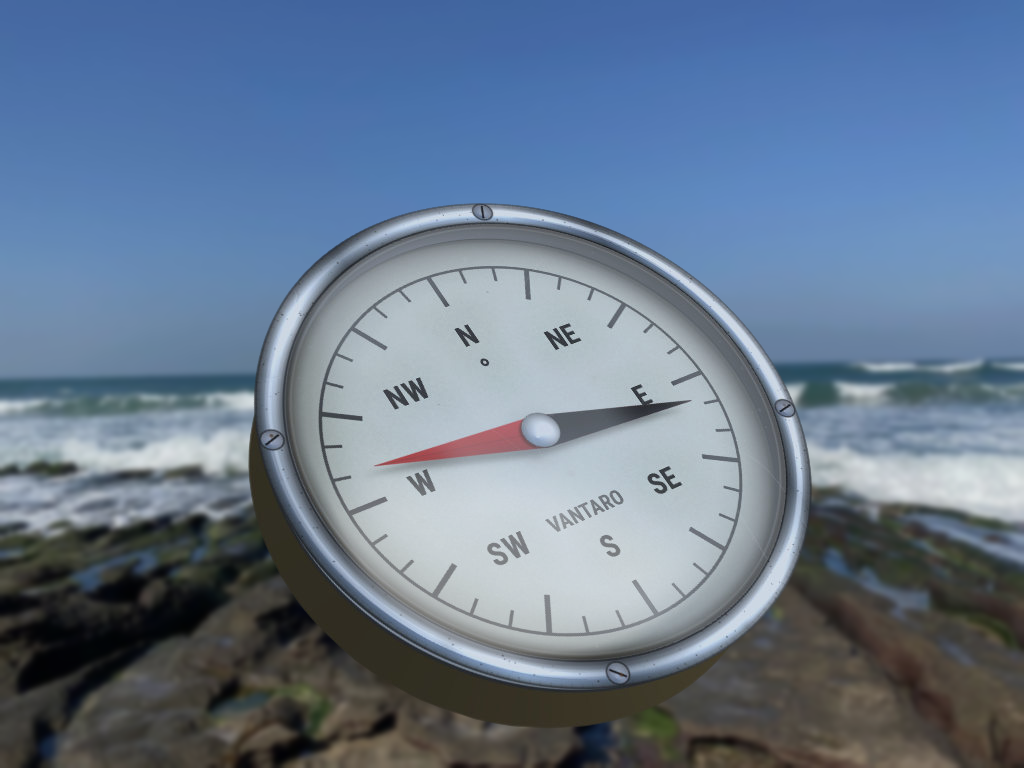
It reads 280,°
